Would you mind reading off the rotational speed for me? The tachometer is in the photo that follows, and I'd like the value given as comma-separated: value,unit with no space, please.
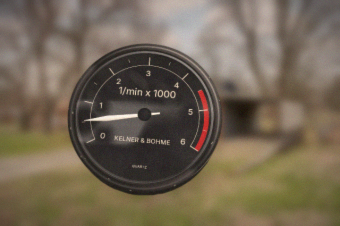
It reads 500,rpm
